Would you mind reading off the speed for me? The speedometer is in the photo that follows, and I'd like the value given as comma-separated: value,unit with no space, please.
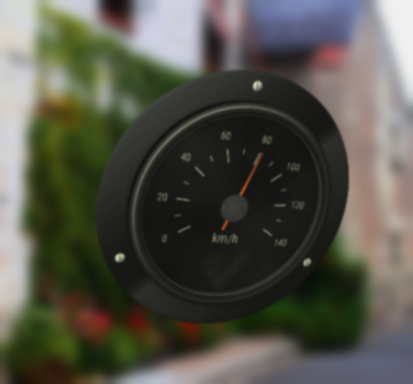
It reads 80,km/h
